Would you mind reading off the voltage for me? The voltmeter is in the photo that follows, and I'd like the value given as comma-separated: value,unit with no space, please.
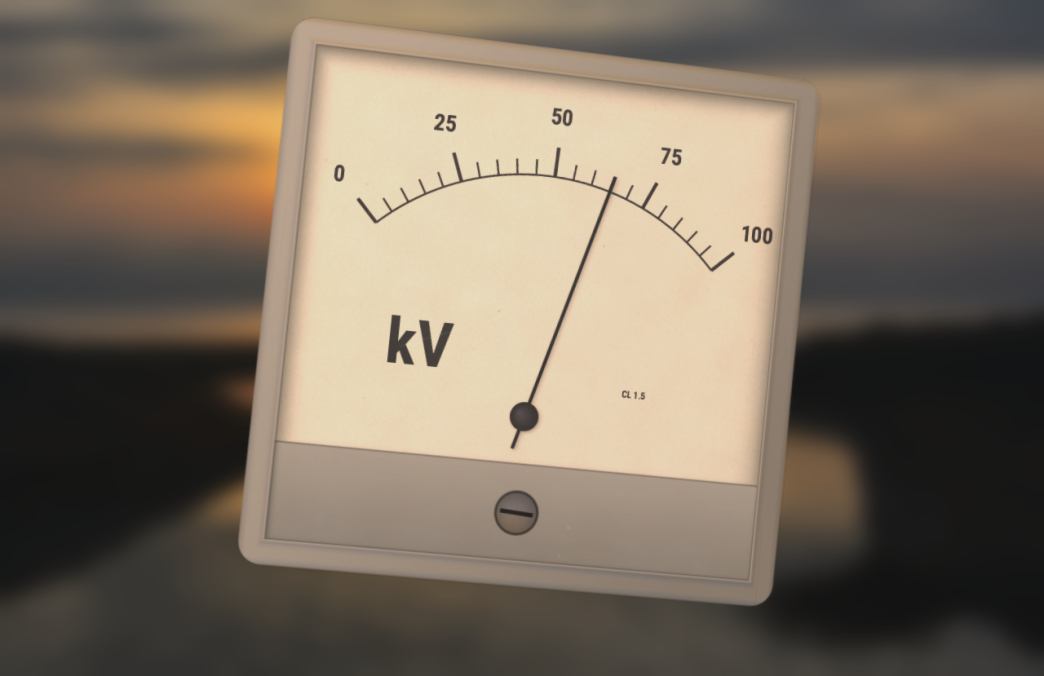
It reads 65,kV
